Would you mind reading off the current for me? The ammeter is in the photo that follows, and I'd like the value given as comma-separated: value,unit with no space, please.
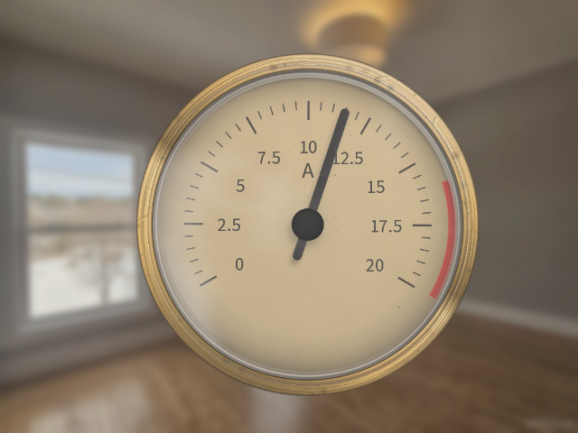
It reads 11.5,A
